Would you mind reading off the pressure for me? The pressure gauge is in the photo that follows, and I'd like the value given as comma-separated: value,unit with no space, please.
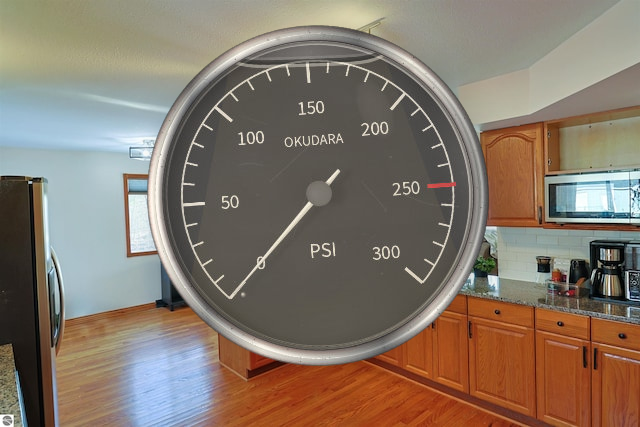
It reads 0,psi
